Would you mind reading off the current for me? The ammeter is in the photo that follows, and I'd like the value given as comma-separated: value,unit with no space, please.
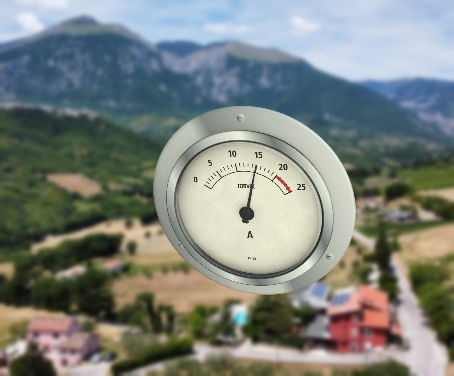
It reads 15,A
